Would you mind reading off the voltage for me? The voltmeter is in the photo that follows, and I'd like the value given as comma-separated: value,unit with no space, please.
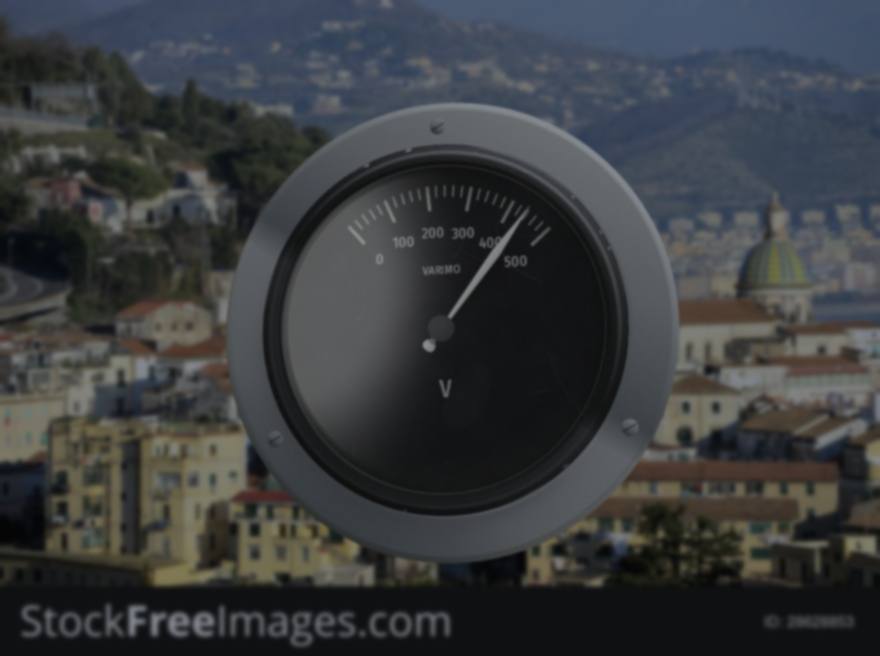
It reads 440,V
